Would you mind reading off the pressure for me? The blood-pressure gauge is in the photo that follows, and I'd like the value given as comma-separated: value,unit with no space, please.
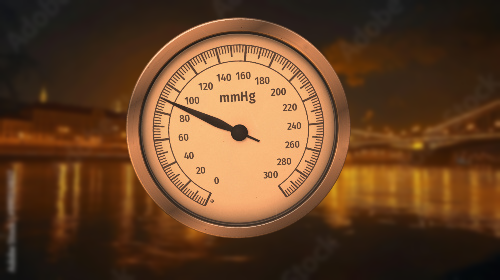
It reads 90,mmHg
